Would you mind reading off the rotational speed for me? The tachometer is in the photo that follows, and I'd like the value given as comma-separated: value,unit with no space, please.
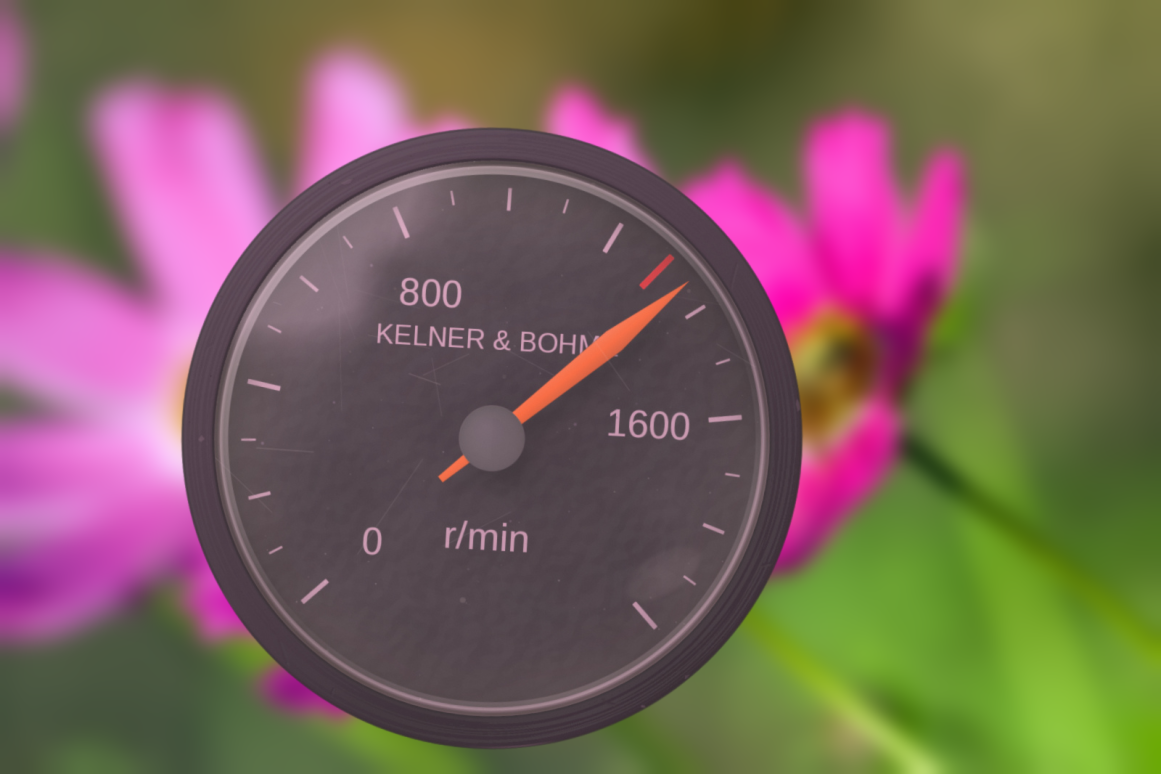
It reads 1350,rpm
